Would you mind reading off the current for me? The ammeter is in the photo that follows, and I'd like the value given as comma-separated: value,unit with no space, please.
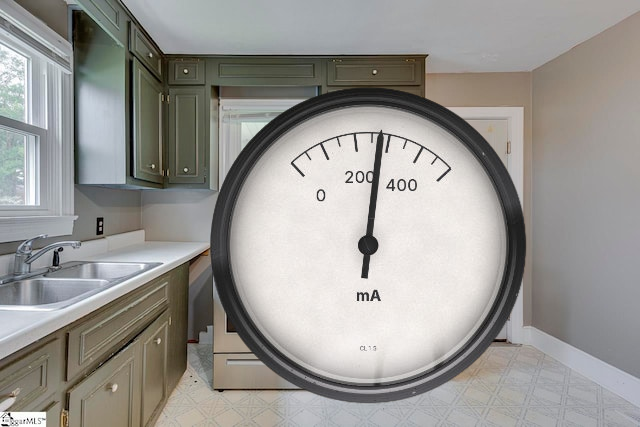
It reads 275,mA
